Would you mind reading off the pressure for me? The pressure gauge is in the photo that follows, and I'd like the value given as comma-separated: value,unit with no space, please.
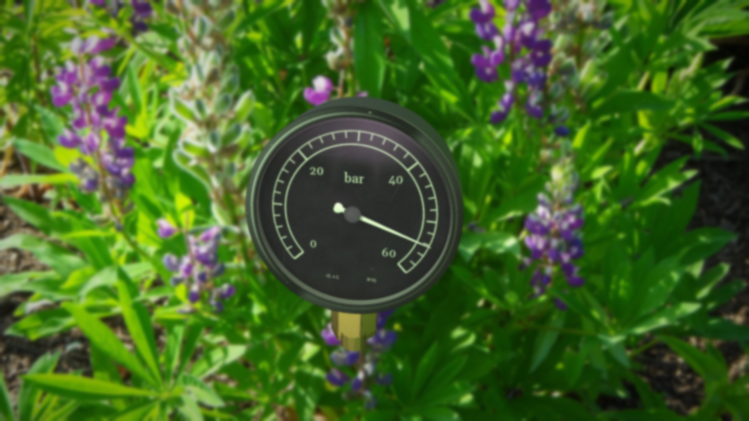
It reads 54,bar
